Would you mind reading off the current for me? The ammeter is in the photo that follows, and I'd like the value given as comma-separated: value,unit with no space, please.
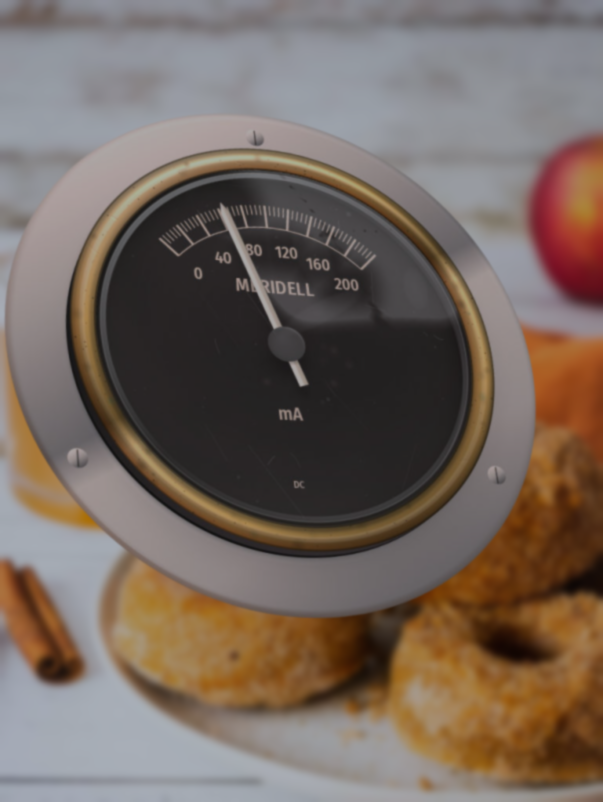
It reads 60,mA
